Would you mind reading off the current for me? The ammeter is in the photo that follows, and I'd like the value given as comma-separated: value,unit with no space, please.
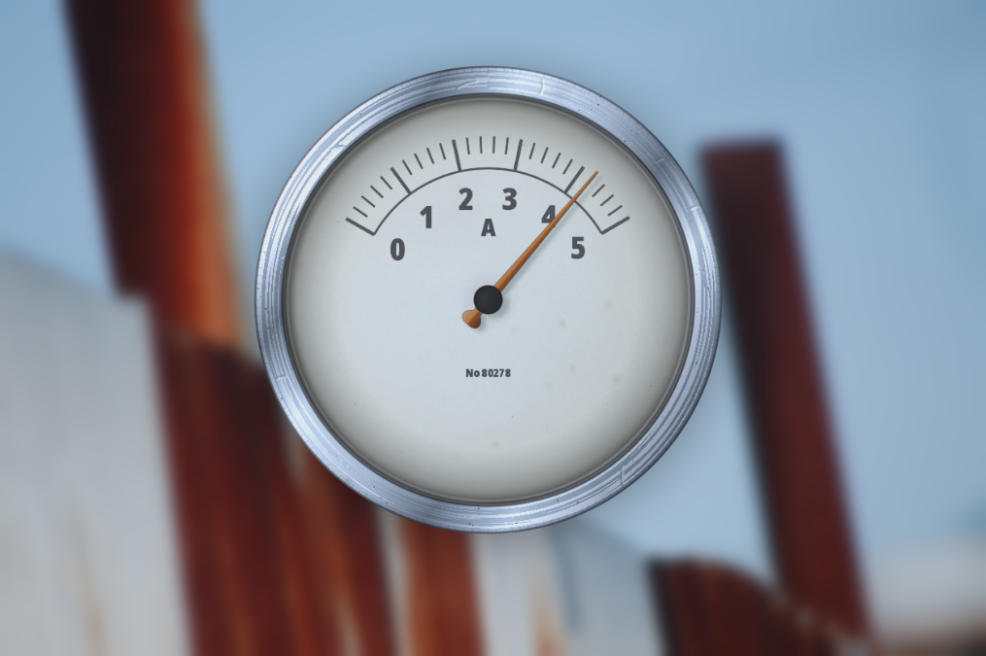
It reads 4.2,A
